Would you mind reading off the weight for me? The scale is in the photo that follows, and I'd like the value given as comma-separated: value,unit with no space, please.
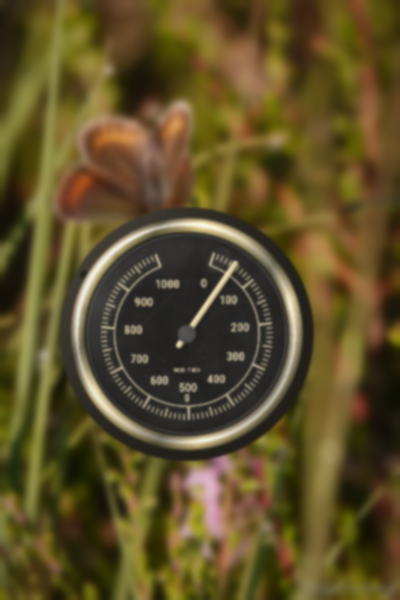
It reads 50,g
